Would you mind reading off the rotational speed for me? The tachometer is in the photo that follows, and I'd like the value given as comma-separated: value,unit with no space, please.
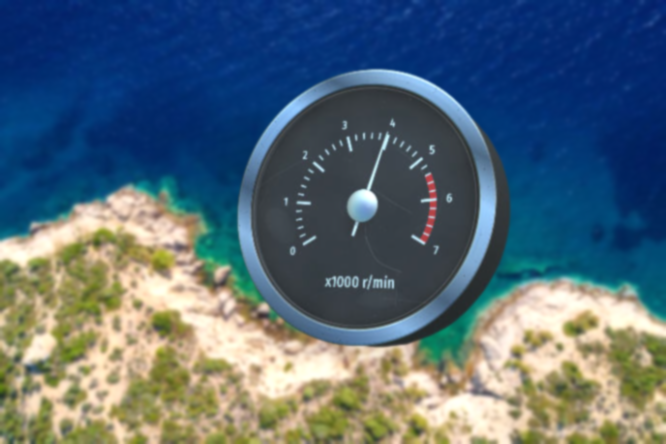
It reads 4000,rpm
